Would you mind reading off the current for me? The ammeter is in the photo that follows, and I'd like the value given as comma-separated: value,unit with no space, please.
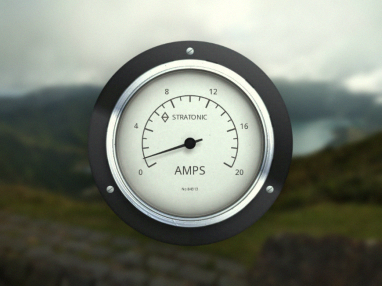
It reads 1,A
